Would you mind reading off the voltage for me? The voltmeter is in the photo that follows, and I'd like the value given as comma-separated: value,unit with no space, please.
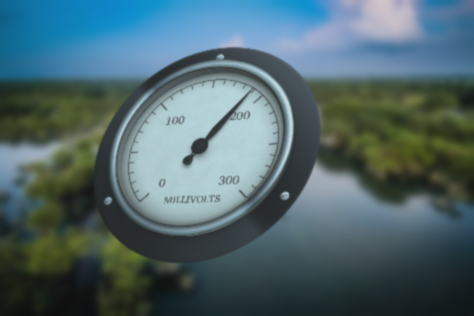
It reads 190,mV
